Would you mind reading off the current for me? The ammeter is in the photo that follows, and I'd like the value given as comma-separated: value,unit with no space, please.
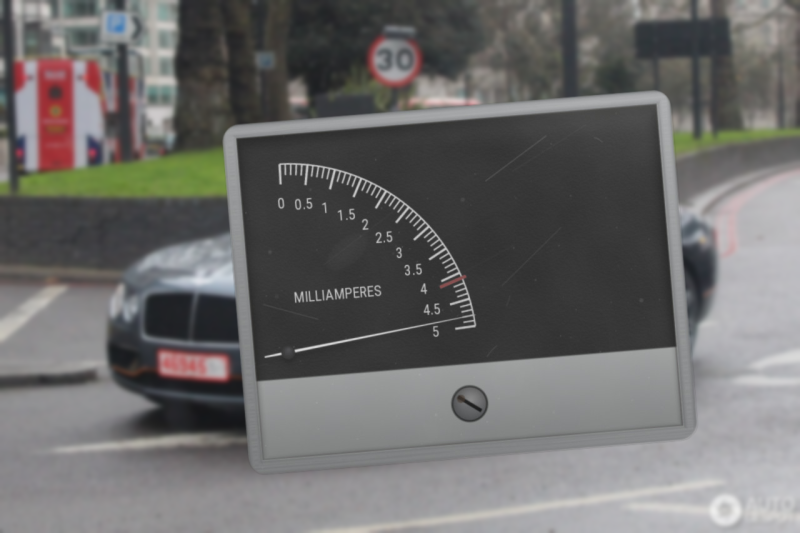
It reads 4.8,mA
